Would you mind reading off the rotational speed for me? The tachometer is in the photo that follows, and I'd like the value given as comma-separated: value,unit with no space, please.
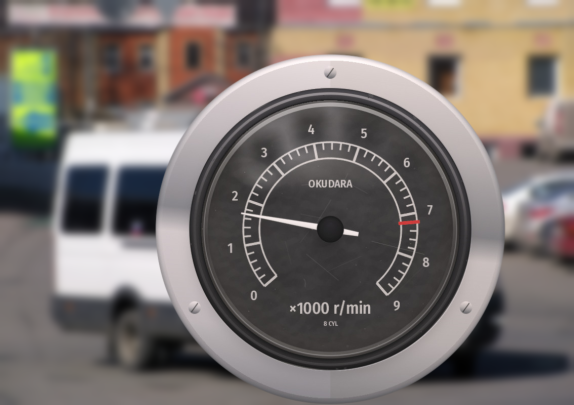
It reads 1700,rpm
